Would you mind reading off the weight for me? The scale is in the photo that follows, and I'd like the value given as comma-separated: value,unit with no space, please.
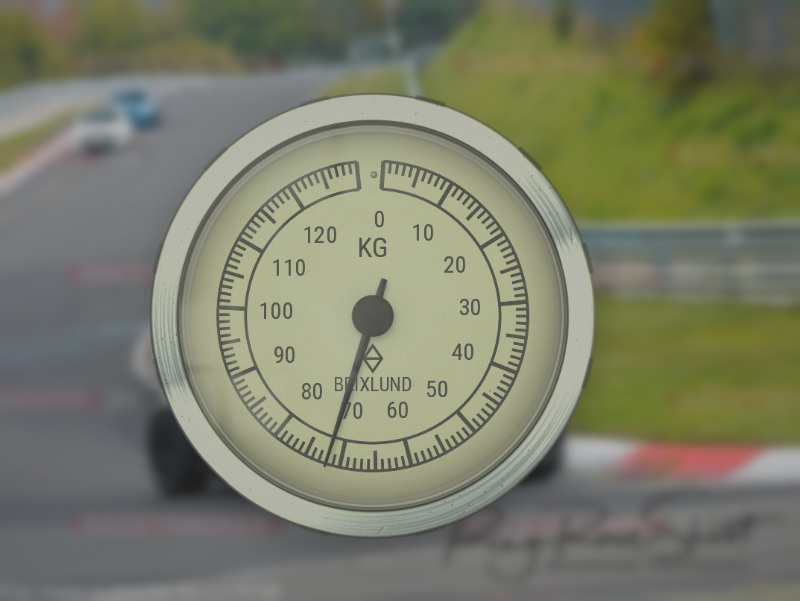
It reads 72,kg
